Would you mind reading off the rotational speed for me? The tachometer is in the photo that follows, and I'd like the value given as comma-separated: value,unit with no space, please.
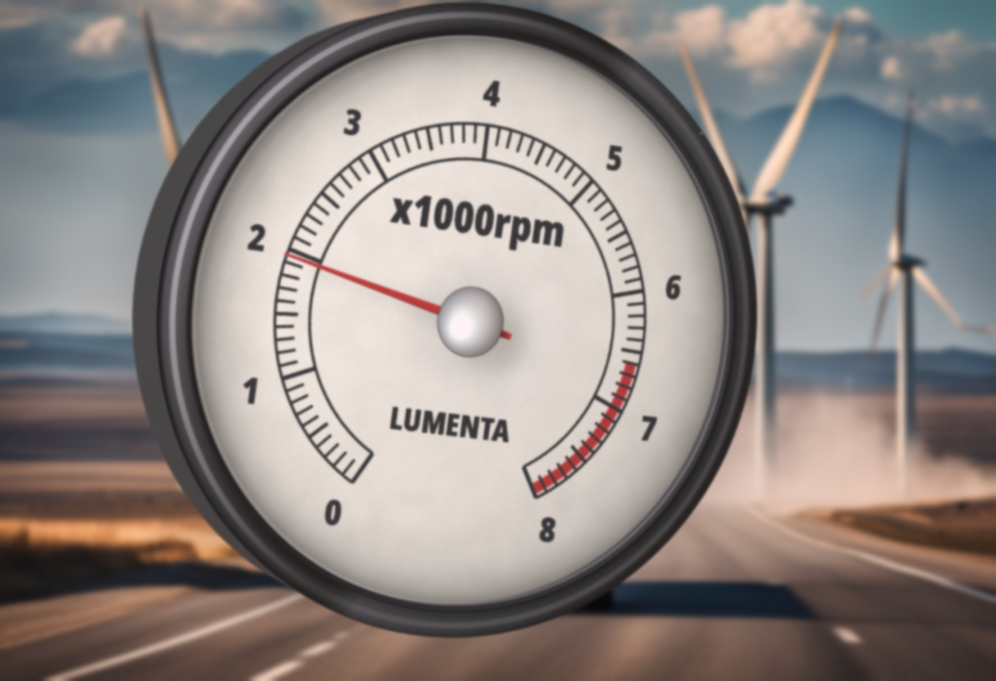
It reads 1950,rpm
